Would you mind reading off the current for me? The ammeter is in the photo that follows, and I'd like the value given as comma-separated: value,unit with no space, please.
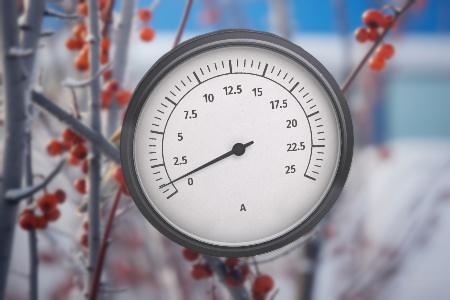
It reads 1,A
